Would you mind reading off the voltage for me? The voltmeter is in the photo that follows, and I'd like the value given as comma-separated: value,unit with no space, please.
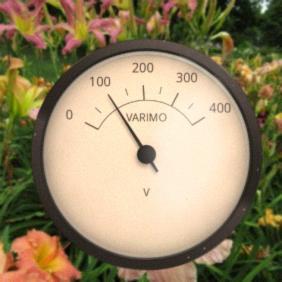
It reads 100,V
